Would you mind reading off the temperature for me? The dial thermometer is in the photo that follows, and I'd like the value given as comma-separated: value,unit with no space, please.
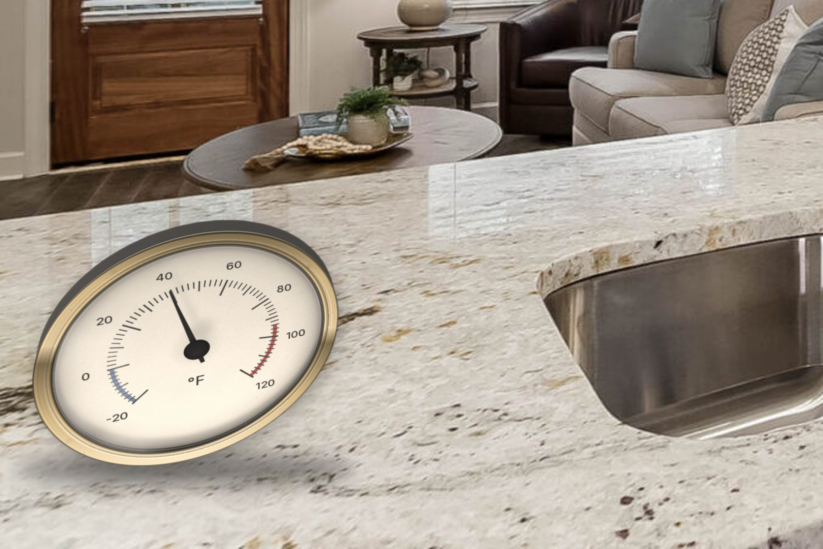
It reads 40,°F
